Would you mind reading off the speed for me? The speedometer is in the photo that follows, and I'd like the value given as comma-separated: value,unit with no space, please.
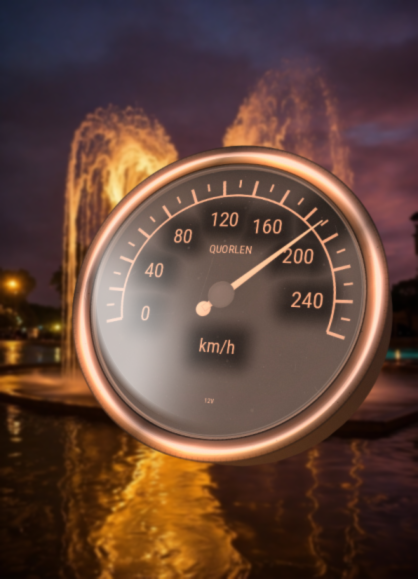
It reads 190,km/h
